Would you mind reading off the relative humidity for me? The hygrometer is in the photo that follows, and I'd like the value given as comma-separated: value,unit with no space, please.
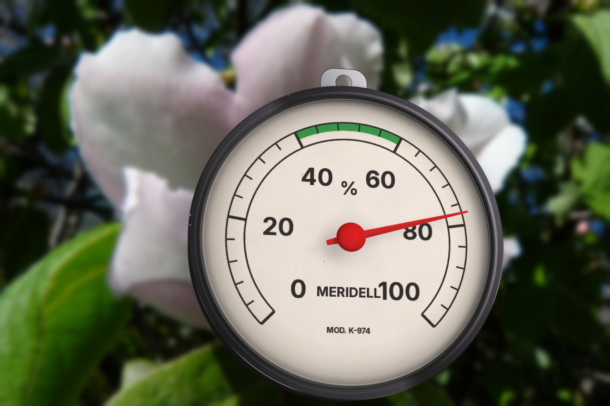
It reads 78,%
